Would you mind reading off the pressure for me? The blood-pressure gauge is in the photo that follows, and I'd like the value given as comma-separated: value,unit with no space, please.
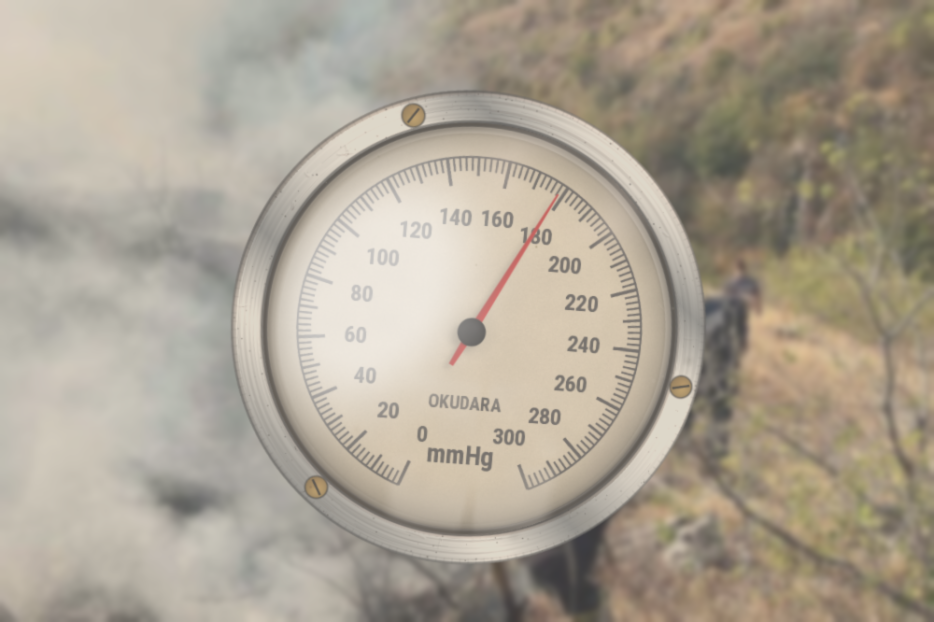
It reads 178,mmHg
